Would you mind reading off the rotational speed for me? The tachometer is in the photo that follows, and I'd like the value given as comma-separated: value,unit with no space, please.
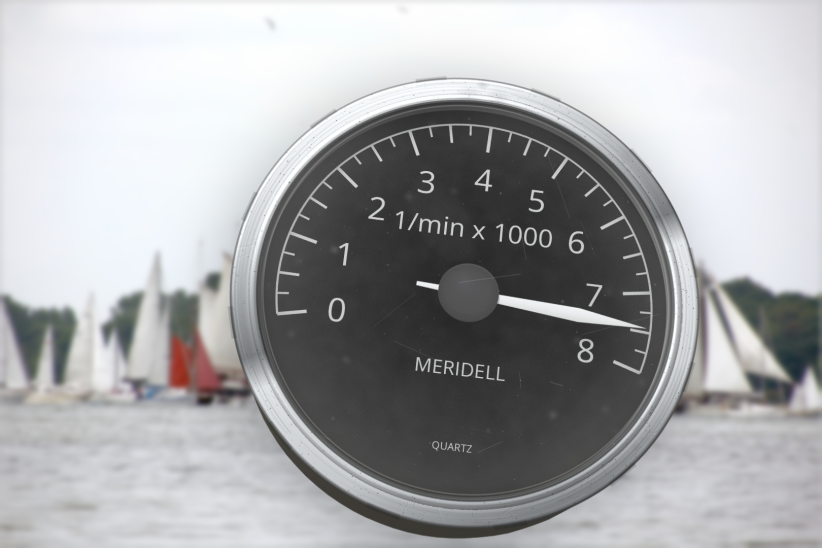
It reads 7500,rpm
